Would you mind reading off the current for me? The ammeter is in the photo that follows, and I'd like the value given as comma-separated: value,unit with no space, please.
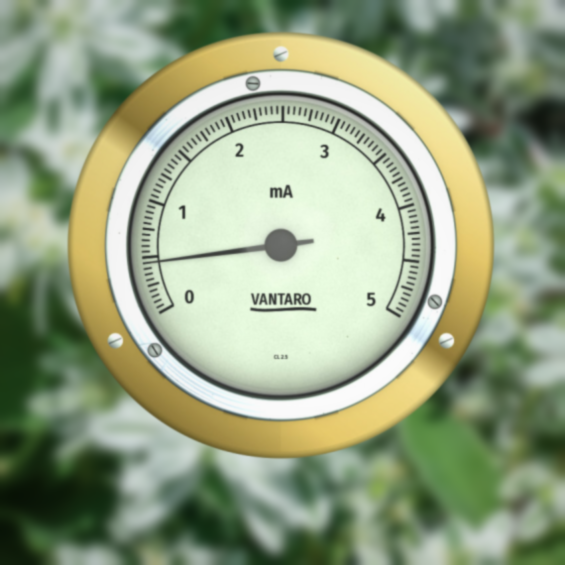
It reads 0.45,mA
